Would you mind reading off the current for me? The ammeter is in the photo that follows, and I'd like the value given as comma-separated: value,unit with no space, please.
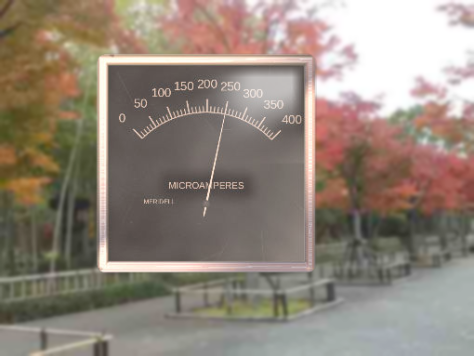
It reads 250,µA
